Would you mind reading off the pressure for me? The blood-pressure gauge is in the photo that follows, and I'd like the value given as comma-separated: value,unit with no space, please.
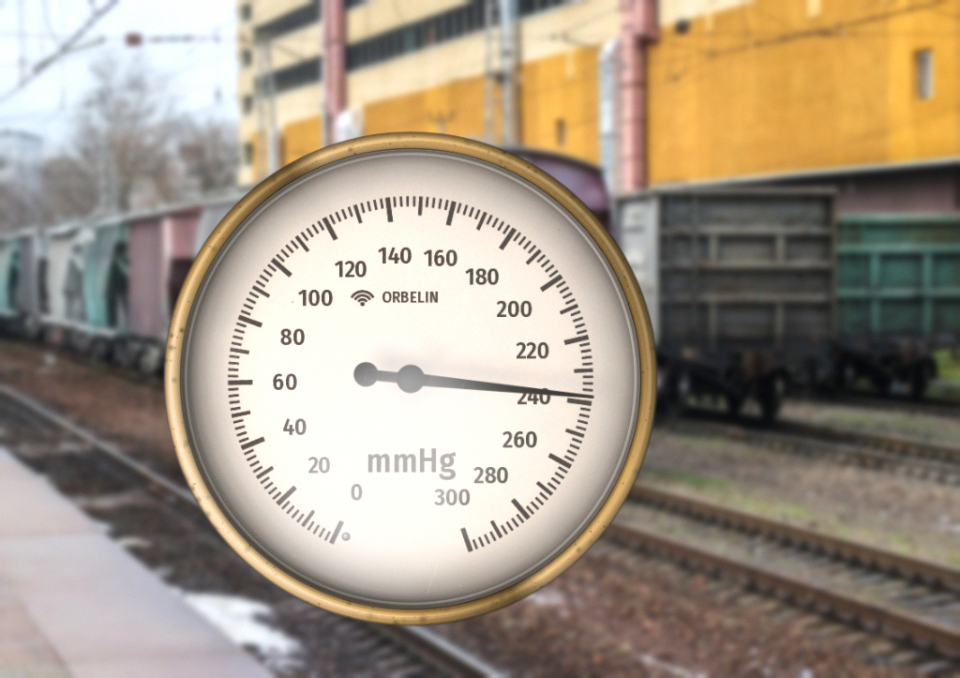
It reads 238,mmHg
